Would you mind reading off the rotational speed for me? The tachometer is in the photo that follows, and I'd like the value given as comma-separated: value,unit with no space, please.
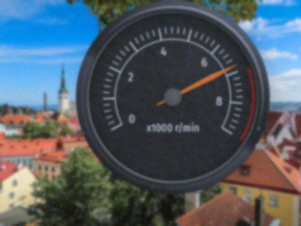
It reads 6800,rpm
